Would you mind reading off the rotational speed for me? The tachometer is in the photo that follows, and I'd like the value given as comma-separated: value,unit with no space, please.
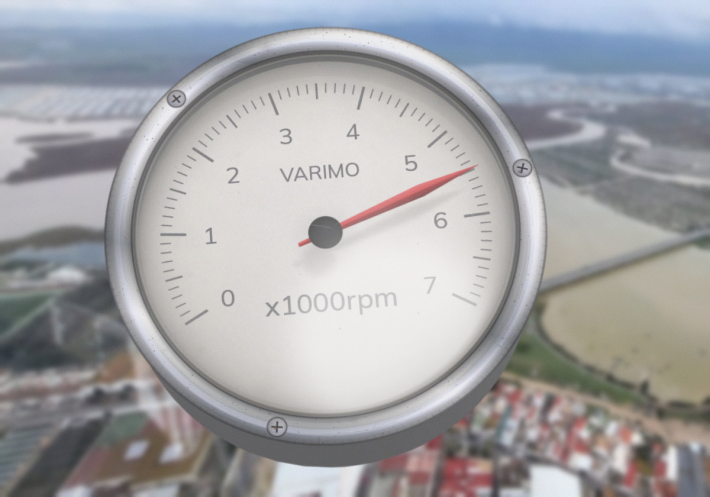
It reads 5500,rpm
